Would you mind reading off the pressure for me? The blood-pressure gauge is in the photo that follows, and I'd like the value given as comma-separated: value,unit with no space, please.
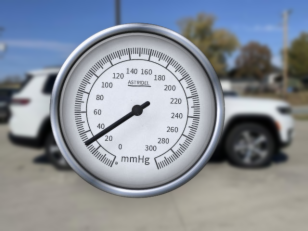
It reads 30,mmHg
